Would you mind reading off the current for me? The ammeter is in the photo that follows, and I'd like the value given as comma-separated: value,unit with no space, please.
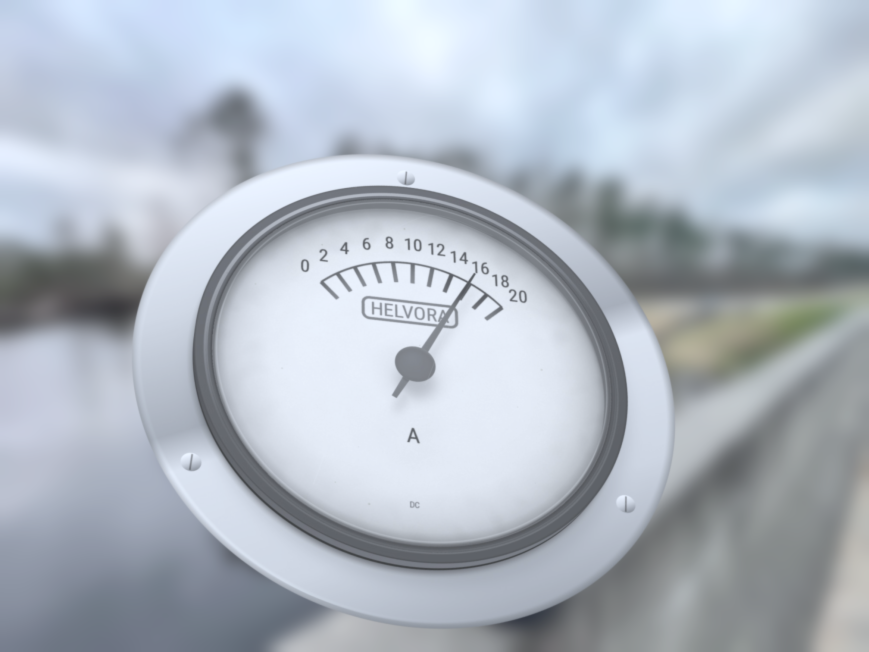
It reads 16,A
